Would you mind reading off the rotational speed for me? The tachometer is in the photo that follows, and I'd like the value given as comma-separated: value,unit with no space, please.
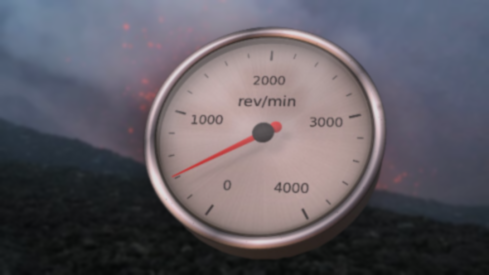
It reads 400,rpm
